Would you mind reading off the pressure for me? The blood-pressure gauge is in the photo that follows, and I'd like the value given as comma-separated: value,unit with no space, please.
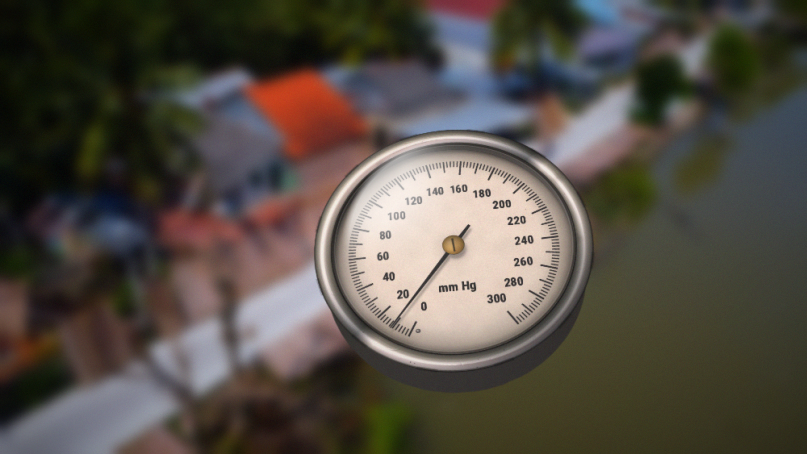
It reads 10,mmHg
